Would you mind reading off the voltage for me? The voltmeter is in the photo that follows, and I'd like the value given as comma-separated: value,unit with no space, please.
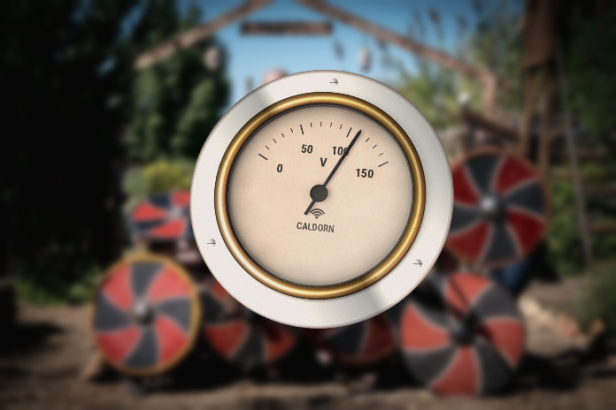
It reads 110,V
